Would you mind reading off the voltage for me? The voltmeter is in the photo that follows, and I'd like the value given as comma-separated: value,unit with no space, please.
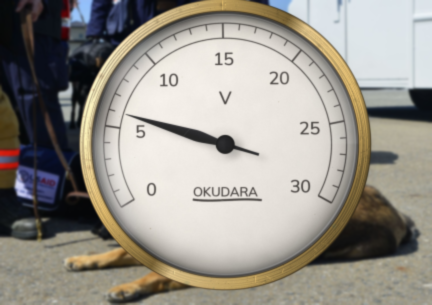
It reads 6,V
